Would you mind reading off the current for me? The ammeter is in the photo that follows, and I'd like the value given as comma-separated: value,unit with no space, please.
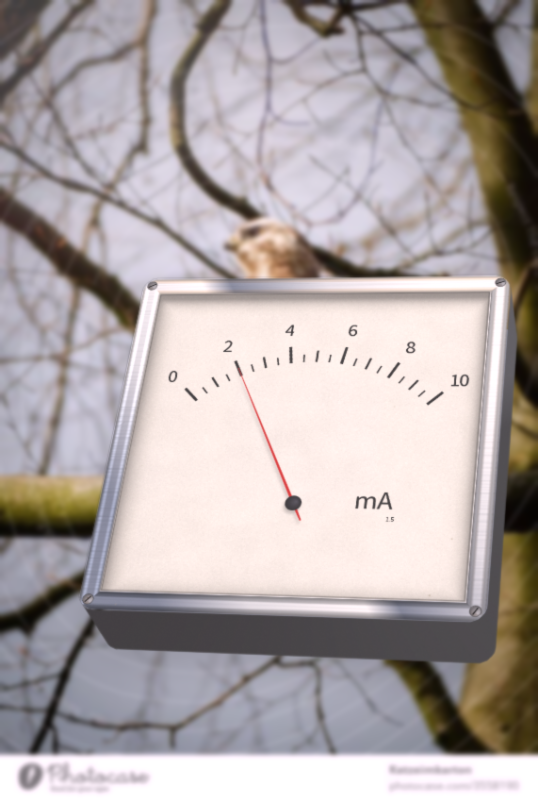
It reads 2,mA
